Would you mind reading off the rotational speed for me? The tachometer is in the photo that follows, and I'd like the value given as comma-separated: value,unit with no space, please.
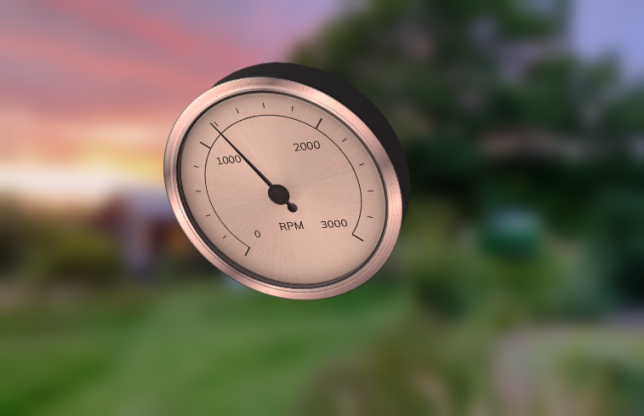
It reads 1200,rpm
